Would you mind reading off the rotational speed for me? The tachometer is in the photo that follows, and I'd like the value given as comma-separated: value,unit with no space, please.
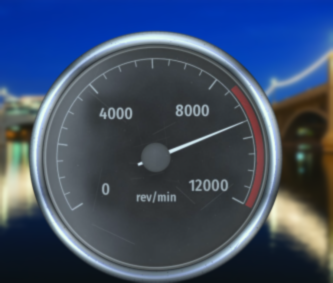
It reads 9500,rpm
